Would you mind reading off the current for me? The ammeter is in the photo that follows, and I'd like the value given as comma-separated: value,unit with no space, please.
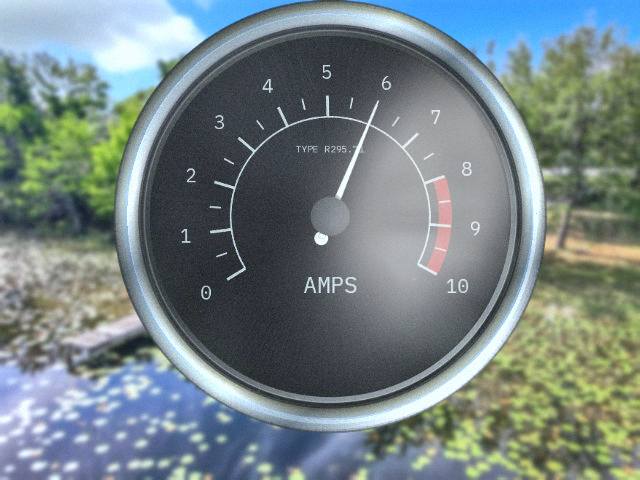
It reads 6,A
